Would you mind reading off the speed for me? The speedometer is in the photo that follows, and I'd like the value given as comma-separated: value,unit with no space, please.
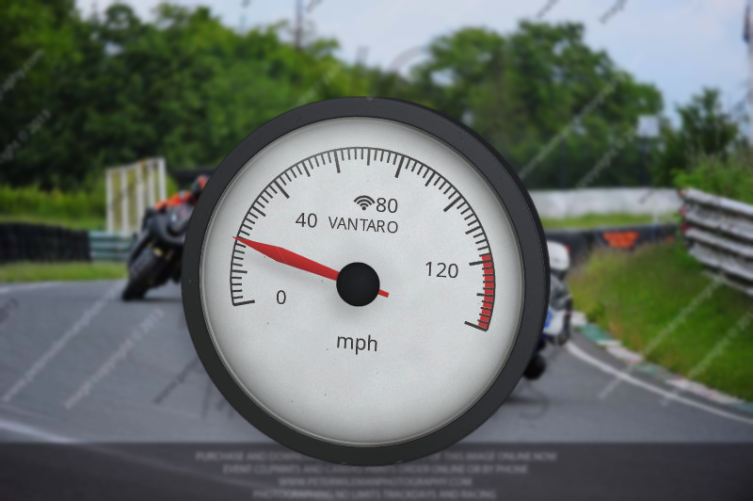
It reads 20,mph
